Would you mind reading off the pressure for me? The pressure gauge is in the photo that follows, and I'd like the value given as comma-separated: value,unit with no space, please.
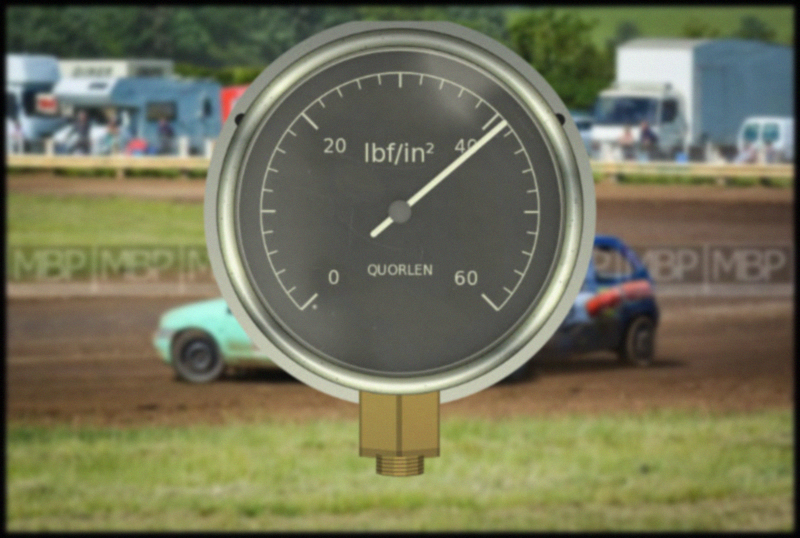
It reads 41,psi
